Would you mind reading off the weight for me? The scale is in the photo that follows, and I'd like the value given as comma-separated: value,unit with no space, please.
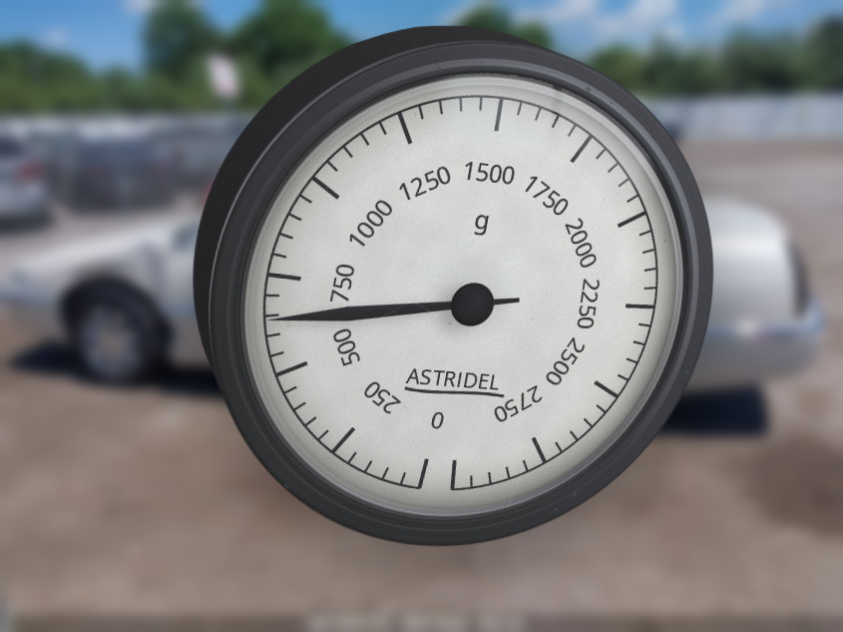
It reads 650,g
